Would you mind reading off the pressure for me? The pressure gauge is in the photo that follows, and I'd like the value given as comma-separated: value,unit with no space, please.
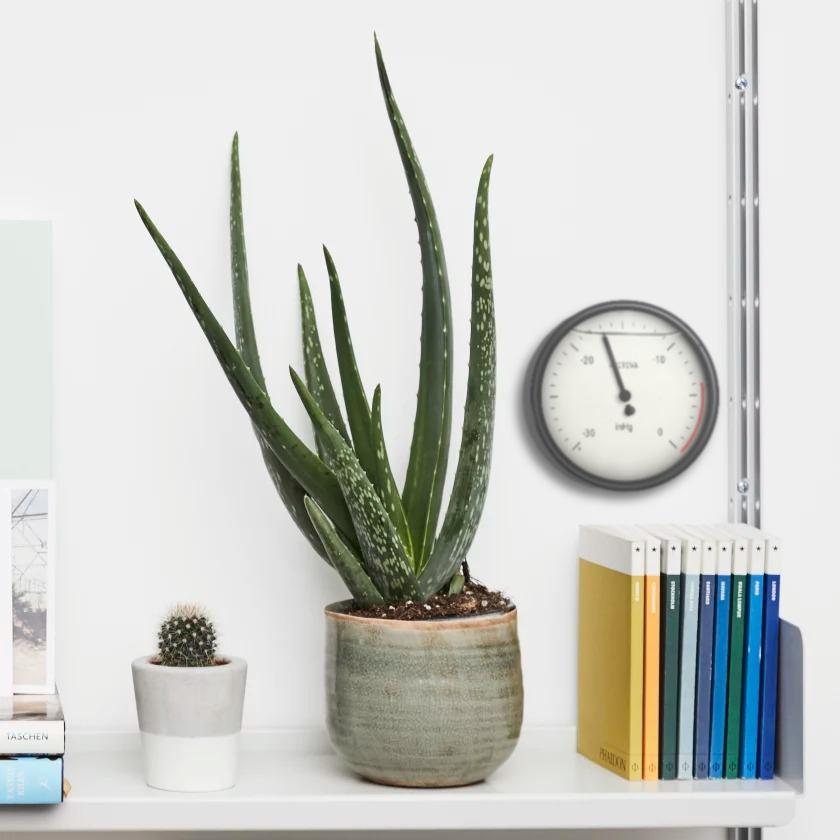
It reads -17,inHg
